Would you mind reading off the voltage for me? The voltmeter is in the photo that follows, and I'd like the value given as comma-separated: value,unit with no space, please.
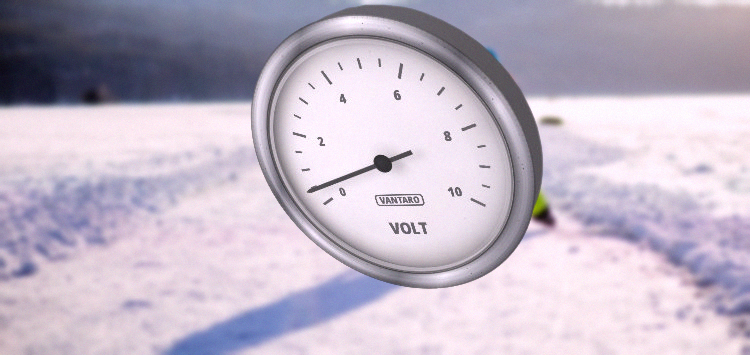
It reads 0.5,V
